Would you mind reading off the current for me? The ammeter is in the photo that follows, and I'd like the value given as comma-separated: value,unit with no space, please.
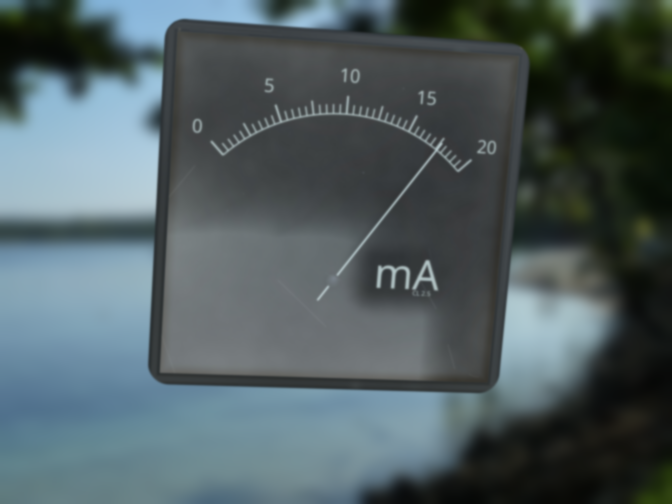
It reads 17.5,mA
